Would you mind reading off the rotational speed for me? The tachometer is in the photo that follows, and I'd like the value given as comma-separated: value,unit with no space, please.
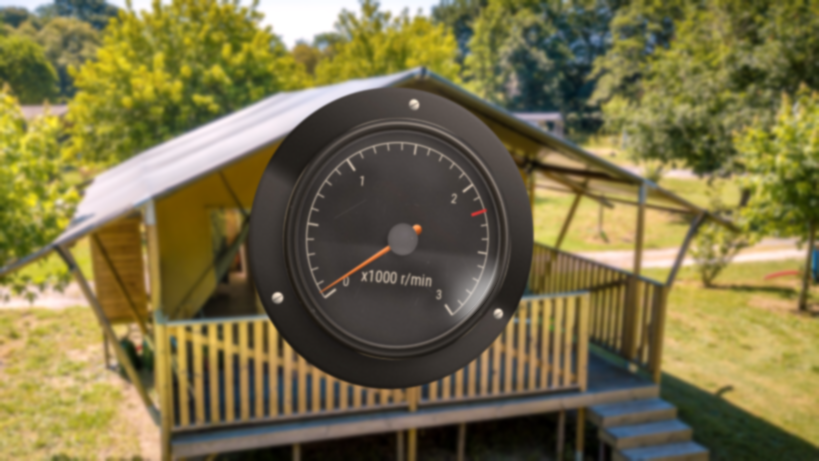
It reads 50,rpm
